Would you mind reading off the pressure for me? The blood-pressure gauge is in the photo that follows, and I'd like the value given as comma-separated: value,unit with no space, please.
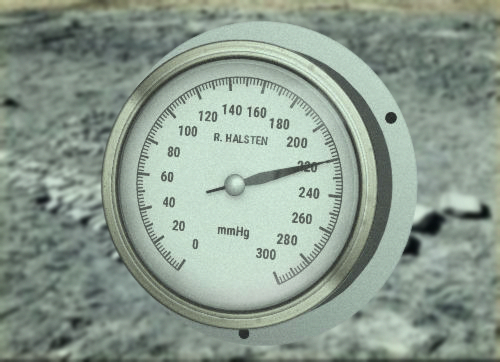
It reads 220,mmHg
